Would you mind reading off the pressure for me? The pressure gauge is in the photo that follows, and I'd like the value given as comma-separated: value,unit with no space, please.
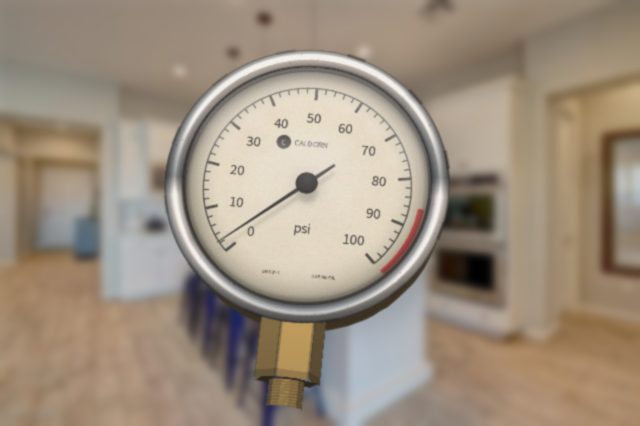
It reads 2,psi
